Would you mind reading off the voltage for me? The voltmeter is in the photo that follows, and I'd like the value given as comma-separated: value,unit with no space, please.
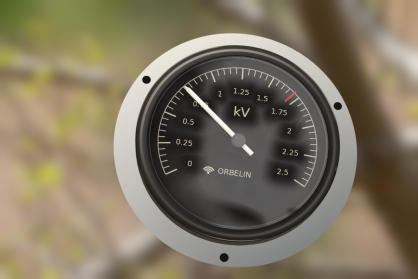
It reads 0.75,kV
